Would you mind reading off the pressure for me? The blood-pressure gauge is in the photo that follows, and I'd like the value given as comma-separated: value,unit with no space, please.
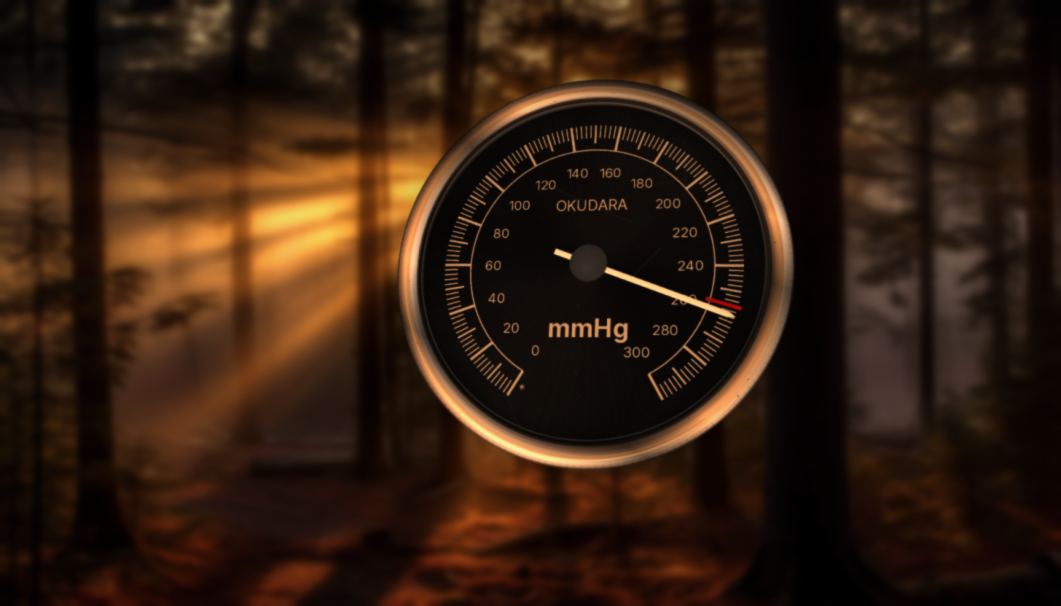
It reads 260,mmHg
